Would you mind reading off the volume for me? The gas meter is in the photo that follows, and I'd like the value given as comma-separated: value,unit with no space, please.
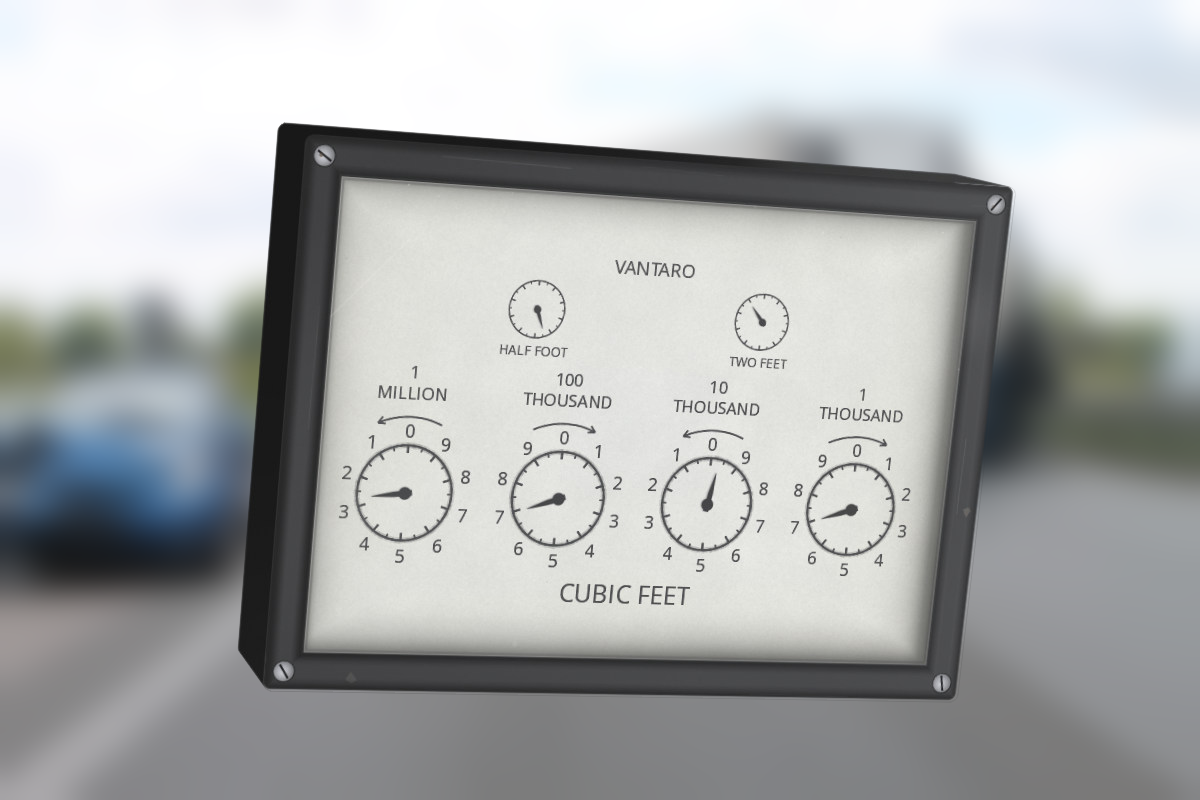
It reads 269700,ft³
